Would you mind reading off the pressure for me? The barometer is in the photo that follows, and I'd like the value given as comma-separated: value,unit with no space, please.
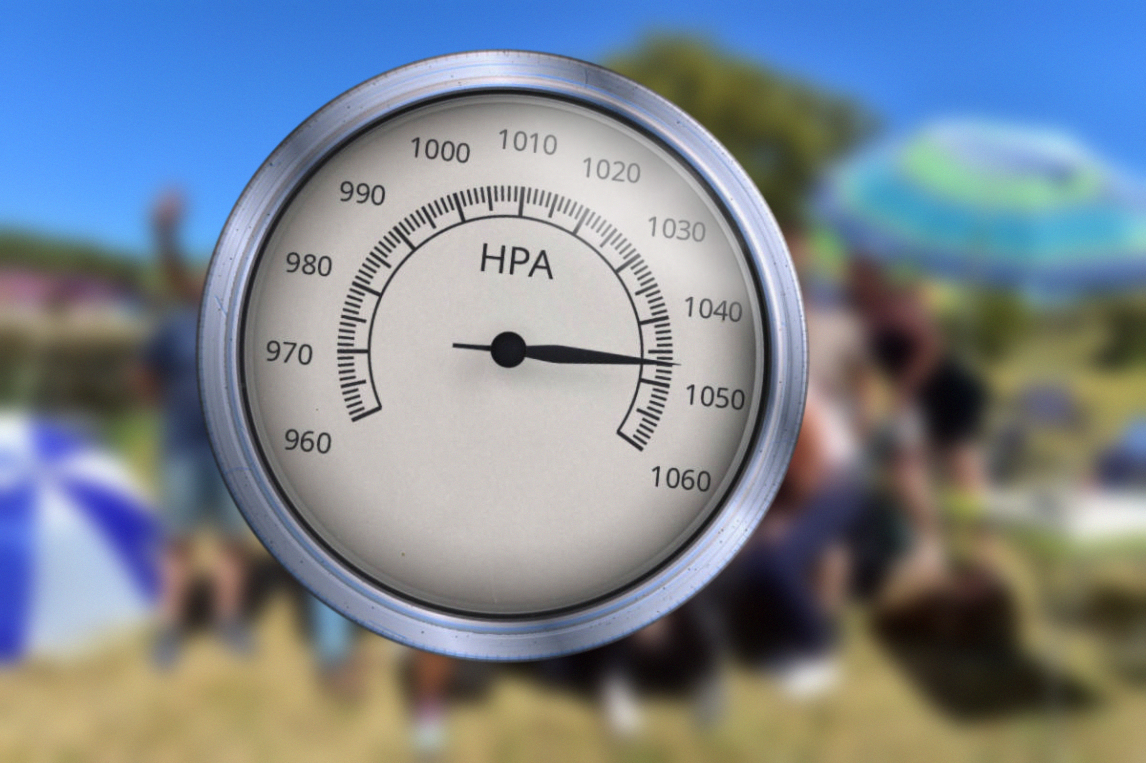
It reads 1047,hPa
